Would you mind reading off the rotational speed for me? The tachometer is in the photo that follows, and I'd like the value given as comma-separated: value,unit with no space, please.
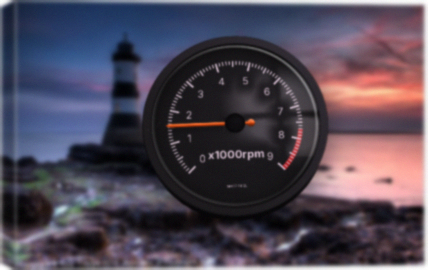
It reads 1500,rpm
